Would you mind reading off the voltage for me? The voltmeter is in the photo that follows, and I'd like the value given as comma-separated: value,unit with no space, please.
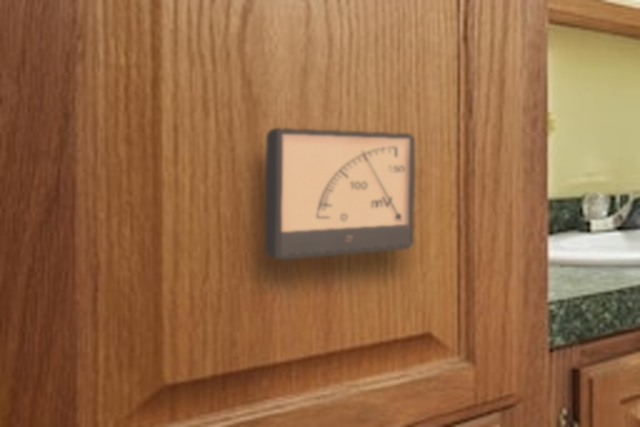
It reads 125,mV
